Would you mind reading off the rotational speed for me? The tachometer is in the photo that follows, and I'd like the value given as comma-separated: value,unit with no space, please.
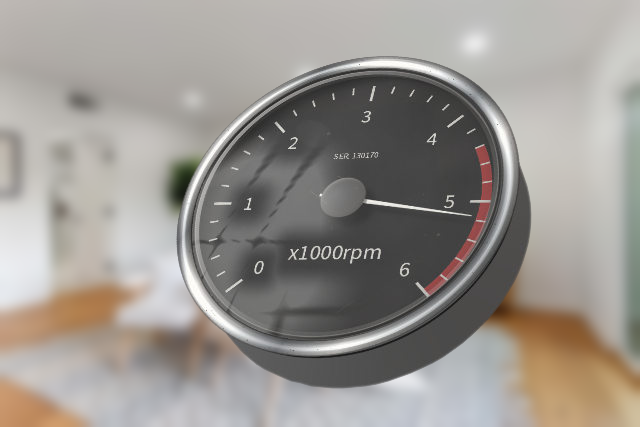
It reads 5200,rpm
